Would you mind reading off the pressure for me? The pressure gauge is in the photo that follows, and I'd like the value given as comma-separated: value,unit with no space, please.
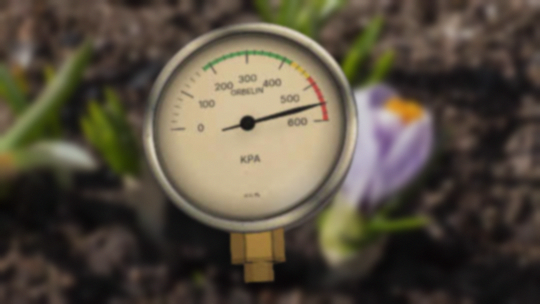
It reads 560,kPa
